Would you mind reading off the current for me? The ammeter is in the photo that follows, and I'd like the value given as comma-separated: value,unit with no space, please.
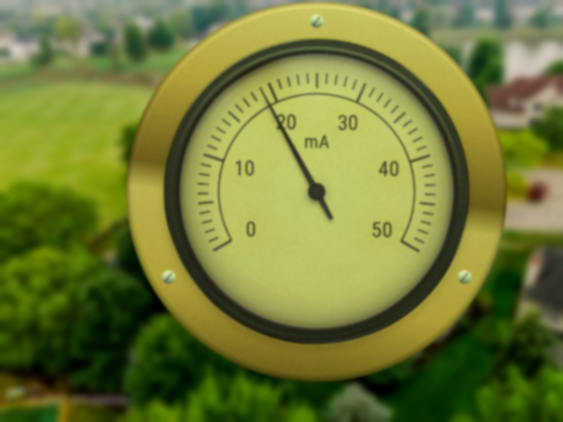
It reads 19,mA
